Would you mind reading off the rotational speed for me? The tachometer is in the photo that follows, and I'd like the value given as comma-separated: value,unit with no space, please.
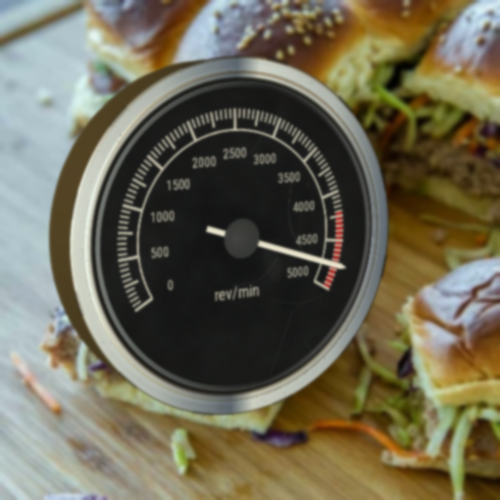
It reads 4750,rpm
